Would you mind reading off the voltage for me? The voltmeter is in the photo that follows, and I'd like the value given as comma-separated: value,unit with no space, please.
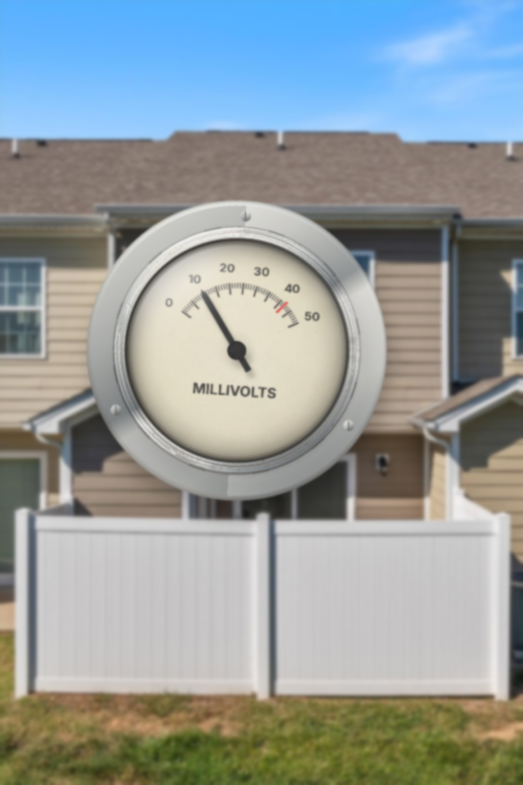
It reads 10,mV
